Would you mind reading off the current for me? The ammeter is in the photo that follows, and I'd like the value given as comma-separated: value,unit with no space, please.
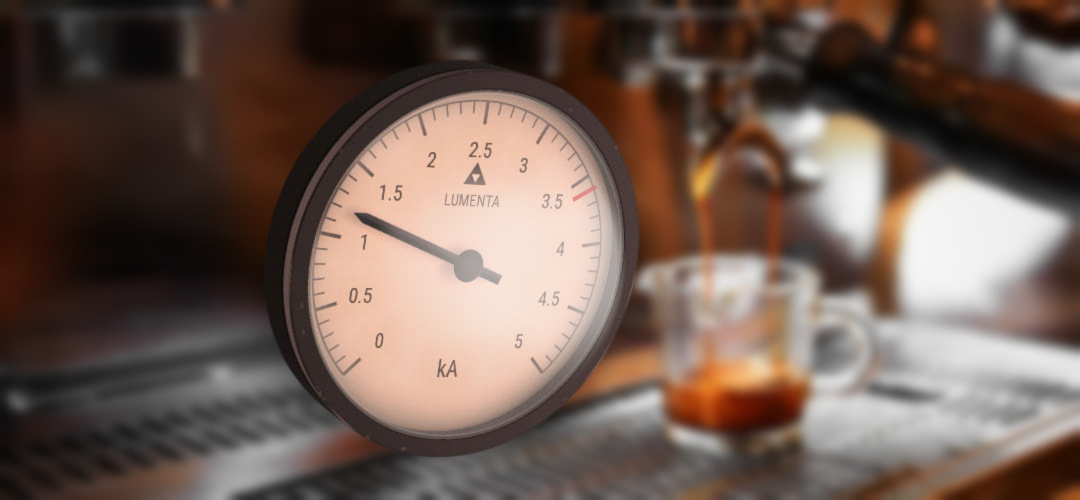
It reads 1.2,kA
